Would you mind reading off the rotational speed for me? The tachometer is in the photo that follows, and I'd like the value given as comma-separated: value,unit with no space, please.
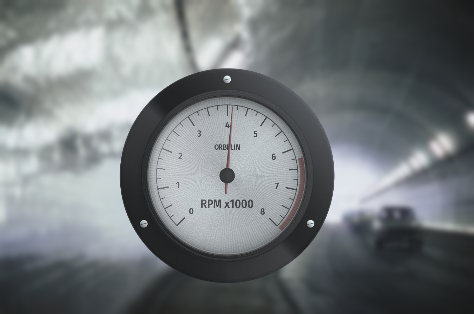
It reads 4125,rpm
